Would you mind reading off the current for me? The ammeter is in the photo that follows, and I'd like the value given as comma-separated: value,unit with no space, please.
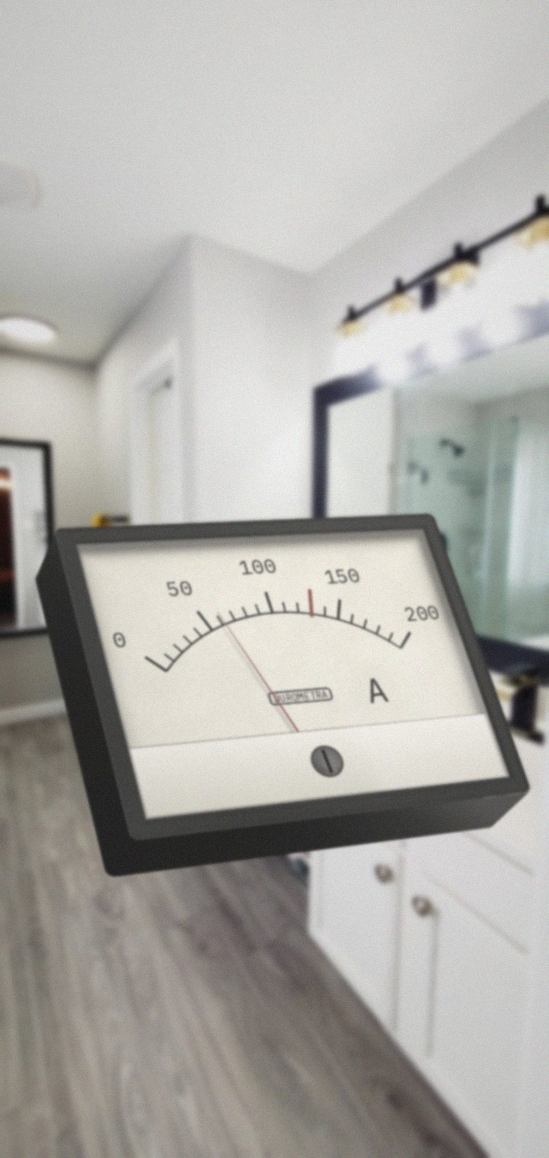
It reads 60,A
